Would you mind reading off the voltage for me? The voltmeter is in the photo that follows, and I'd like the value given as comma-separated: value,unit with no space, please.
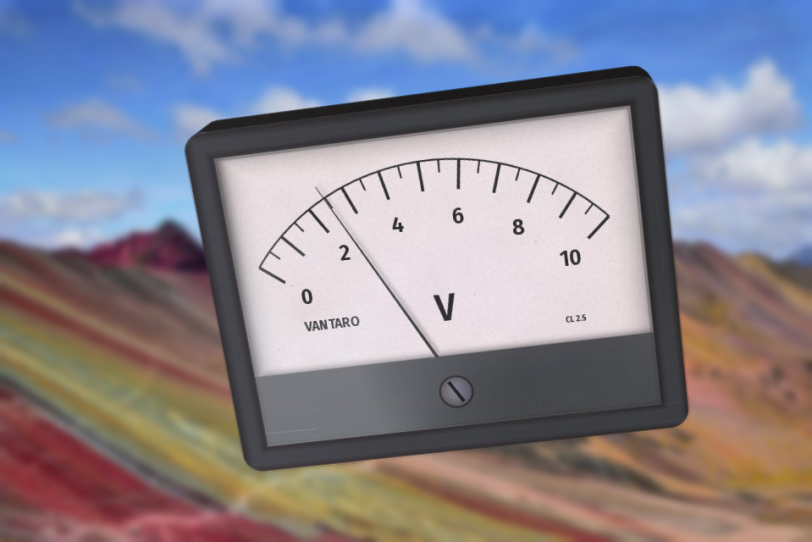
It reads 2.5,V
